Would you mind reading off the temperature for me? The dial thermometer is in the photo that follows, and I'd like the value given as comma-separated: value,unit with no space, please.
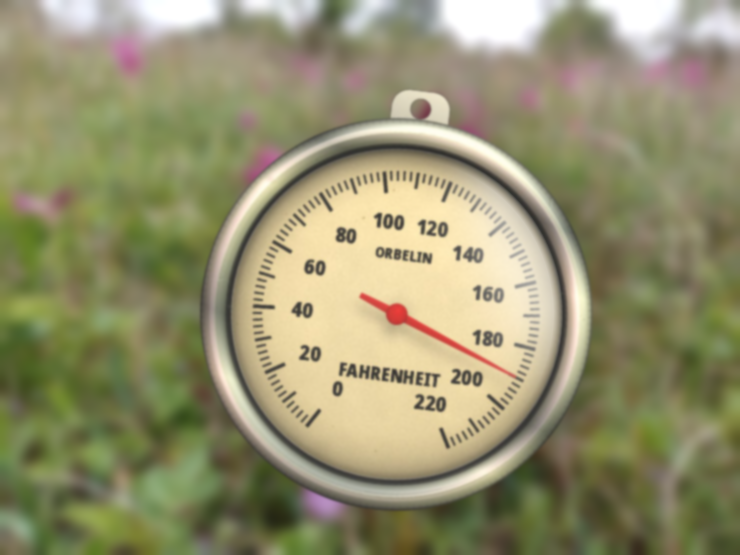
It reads 190,°F
